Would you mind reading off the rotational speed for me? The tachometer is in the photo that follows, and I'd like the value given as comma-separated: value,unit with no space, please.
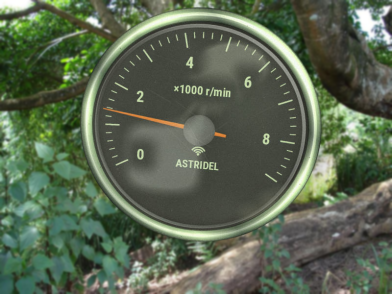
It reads 1400,rpm
